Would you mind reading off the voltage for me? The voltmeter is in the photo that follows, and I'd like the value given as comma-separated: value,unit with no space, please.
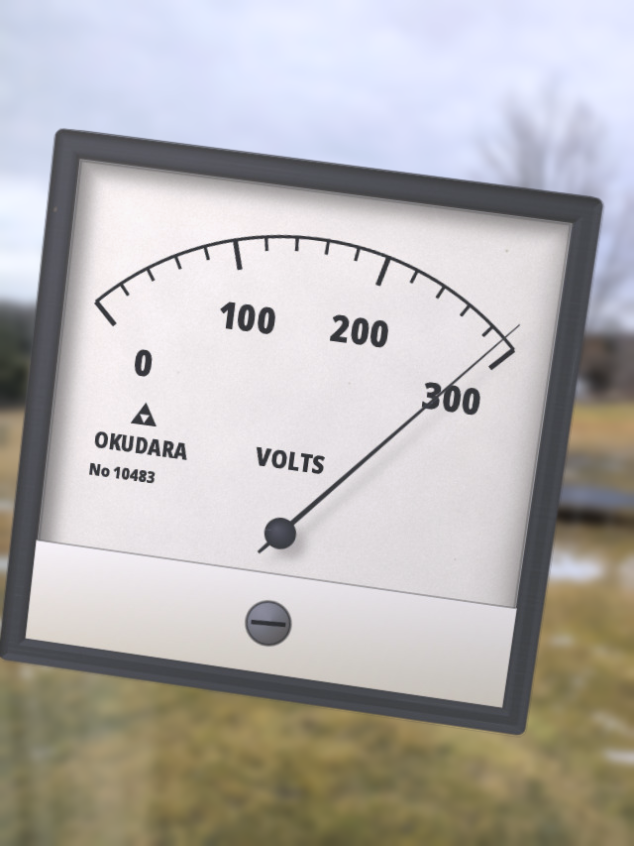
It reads 290,V
